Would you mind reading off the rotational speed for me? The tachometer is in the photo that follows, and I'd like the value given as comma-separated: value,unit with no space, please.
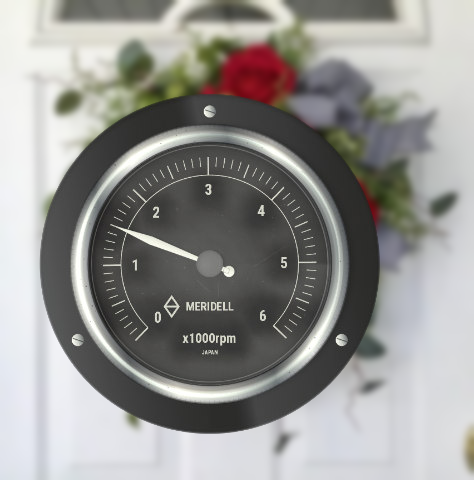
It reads 1500,rpm
